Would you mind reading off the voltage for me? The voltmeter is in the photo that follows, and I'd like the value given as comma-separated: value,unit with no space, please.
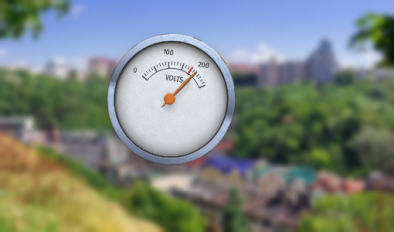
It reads 200,V
